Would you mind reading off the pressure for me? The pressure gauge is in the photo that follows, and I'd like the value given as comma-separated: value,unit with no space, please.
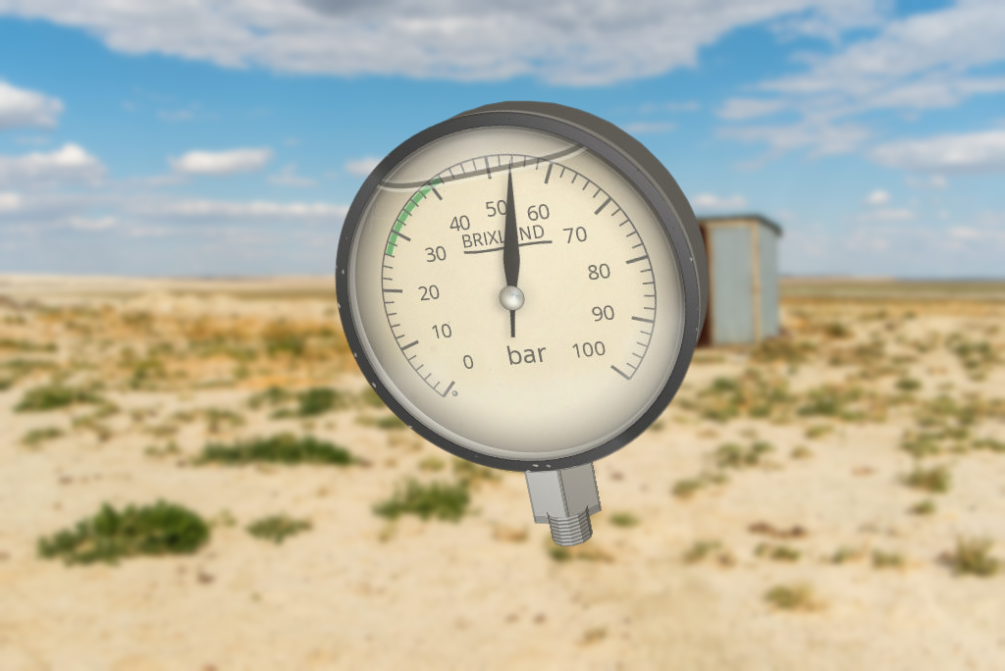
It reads 54,bar
